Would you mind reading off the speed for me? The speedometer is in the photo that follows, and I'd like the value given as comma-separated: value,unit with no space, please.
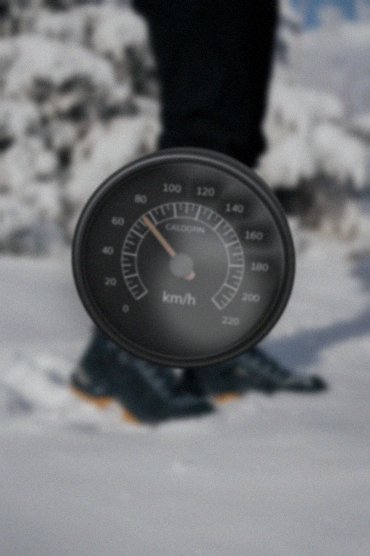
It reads 75,km/h
